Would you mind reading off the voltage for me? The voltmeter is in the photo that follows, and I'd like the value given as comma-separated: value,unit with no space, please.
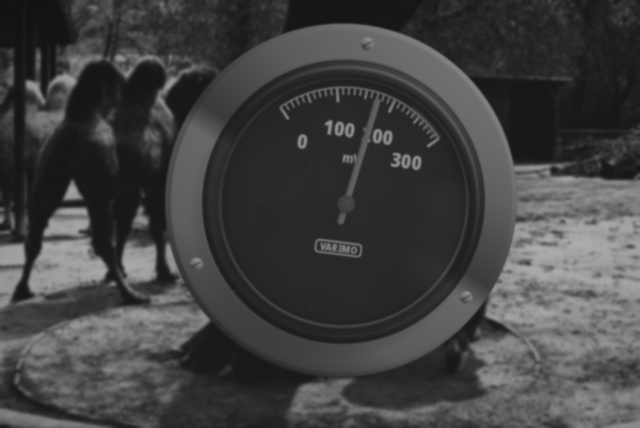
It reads 170,mV
